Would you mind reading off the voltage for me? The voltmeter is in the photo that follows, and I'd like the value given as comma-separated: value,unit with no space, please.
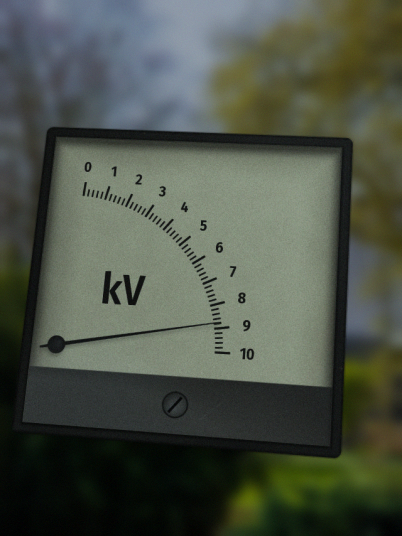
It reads 8.8,kV
